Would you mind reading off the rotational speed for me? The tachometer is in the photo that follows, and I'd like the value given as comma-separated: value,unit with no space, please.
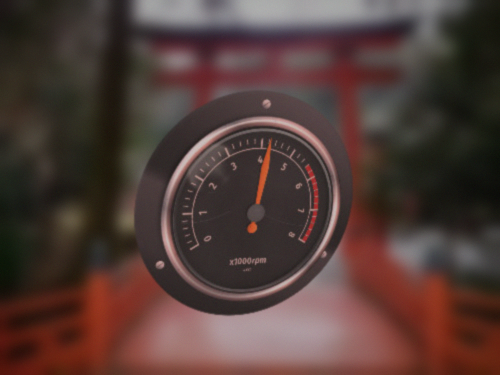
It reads 4200,rpm
